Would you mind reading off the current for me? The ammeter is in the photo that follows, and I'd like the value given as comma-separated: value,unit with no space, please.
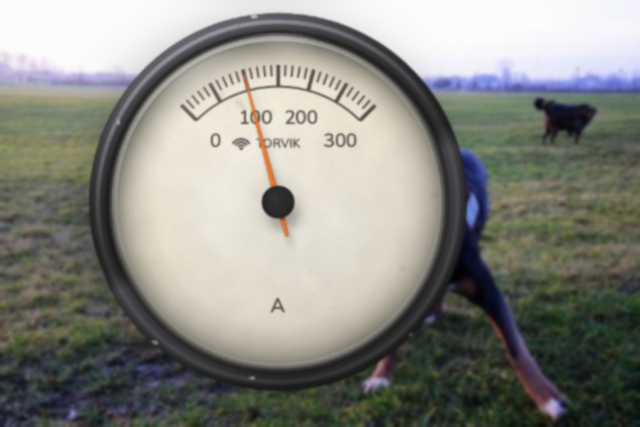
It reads 100,A
